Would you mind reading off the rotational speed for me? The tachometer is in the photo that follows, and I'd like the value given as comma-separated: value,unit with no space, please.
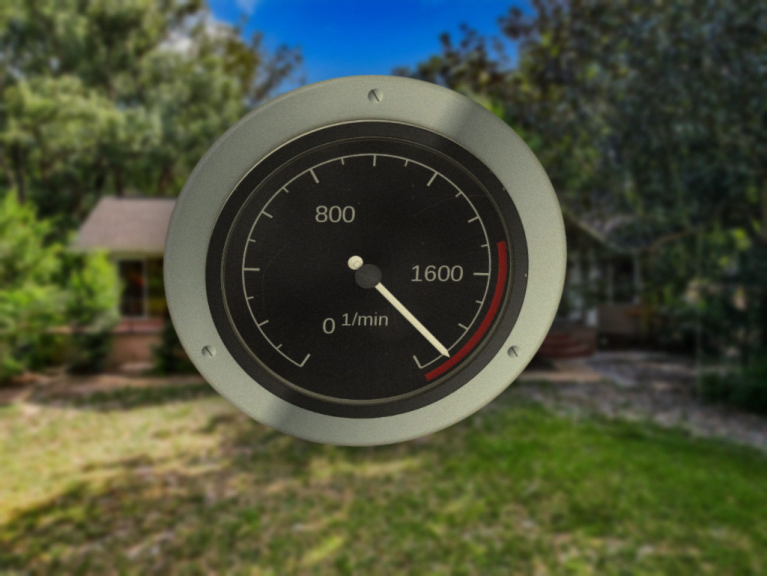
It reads 1900,rpm
